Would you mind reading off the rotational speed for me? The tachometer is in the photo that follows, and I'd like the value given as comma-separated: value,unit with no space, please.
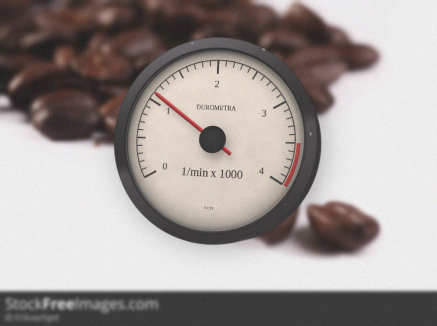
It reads 1100,rpm
